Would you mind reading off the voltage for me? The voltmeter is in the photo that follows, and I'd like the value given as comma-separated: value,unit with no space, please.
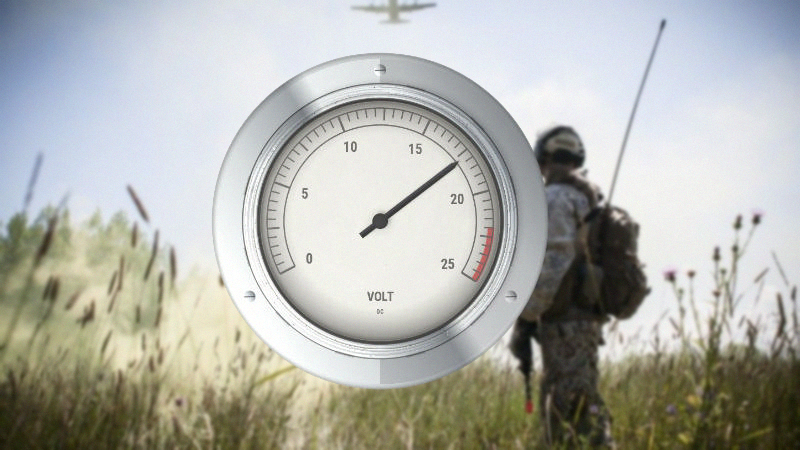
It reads 17.75,V
